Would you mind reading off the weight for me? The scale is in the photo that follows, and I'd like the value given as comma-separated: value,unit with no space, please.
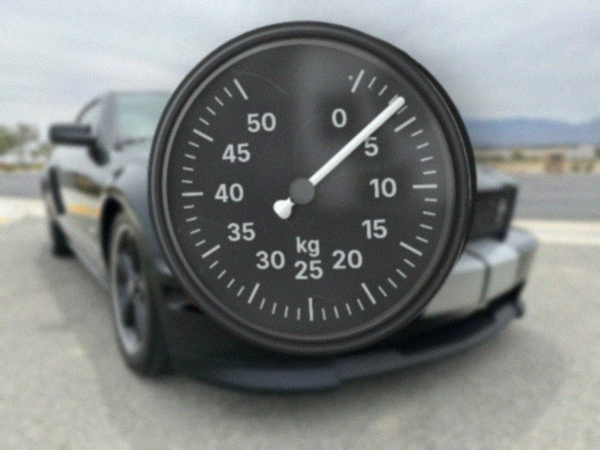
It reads 3.5,kg
